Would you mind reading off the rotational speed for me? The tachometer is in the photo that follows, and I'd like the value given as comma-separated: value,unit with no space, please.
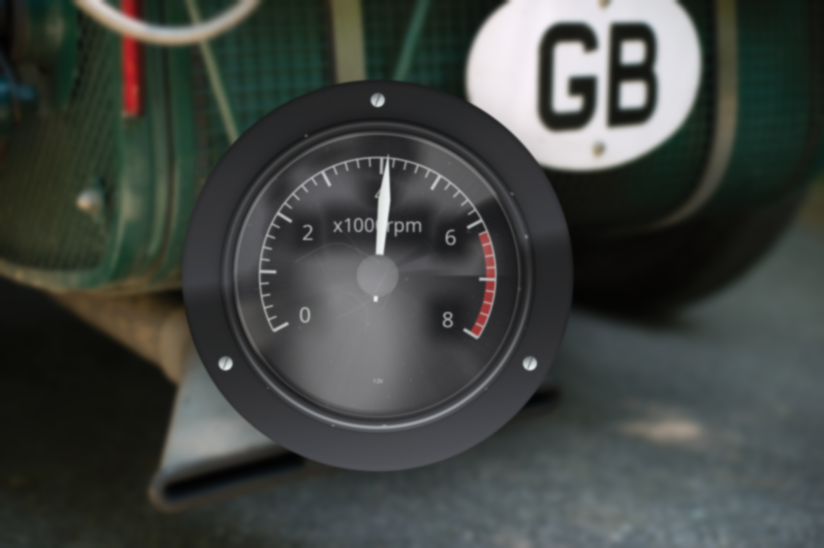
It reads 4100,rpm
